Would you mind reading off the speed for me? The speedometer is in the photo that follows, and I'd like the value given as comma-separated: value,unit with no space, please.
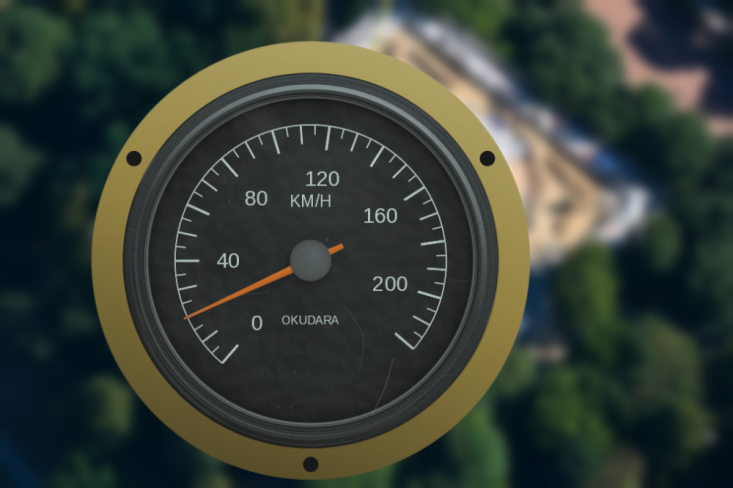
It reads 20,km/h
